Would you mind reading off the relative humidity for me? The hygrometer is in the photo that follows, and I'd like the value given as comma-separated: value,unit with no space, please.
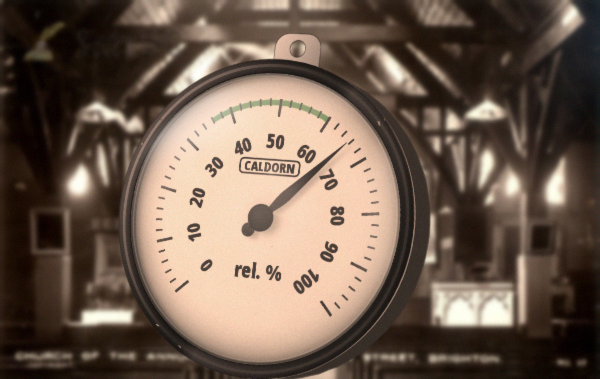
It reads 66,%
